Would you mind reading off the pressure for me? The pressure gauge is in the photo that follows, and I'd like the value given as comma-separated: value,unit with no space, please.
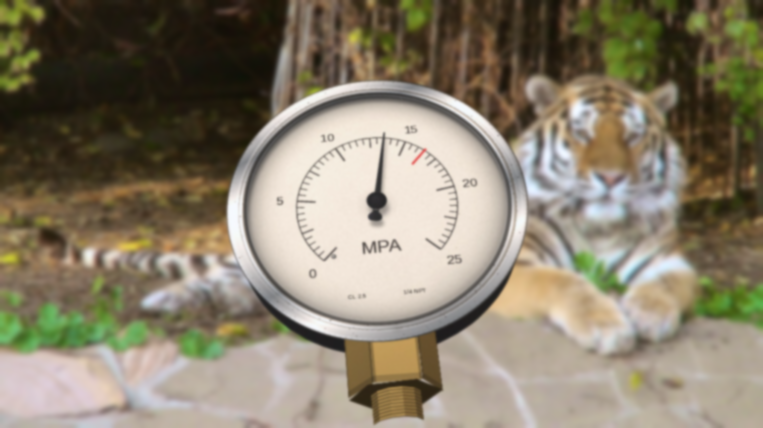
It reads 13.5,MPa
